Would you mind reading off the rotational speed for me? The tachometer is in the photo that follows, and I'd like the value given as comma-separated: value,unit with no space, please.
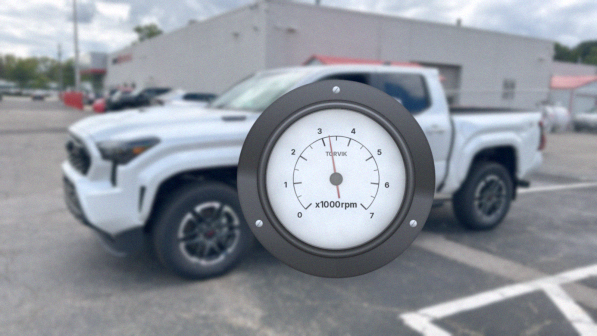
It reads 3250,rpm
